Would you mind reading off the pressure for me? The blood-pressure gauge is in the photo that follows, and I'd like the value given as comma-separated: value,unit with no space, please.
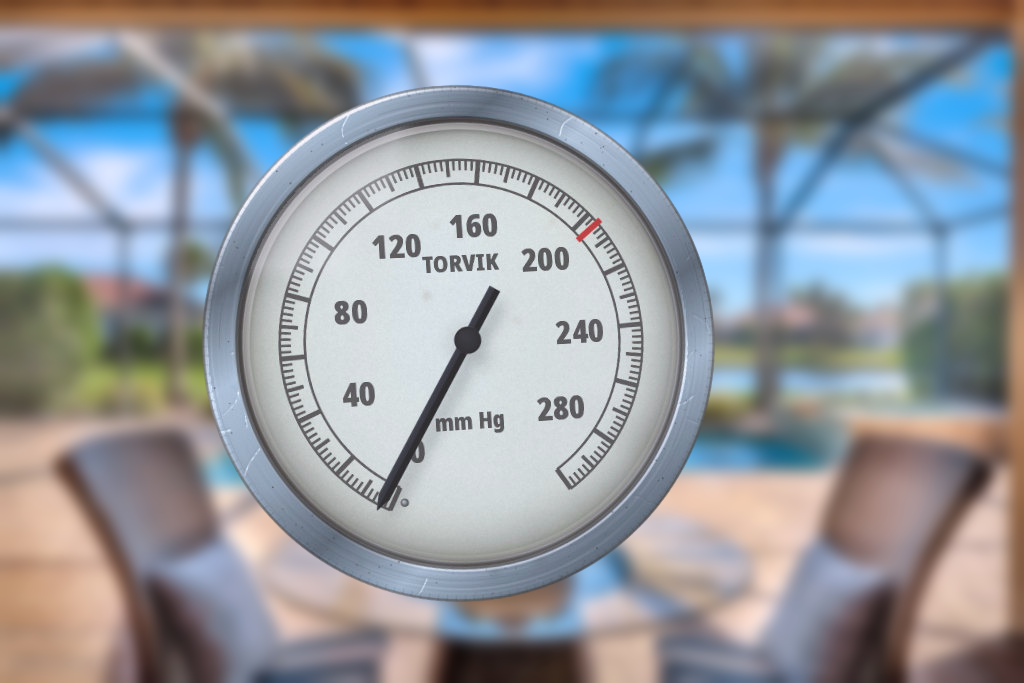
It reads 4,mmHg
